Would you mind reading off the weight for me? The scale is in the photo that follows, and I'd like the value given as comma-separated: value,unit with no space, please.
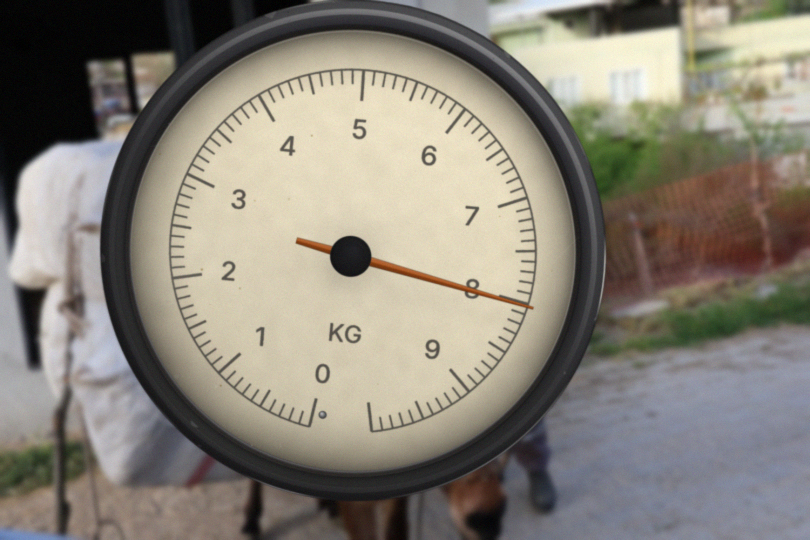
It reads 8,kg
